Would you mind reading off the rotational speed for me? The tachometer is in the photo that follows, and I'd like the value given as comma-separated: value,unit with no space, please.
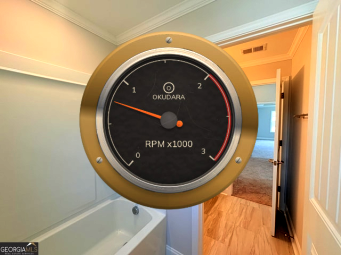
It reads 750,rpm
